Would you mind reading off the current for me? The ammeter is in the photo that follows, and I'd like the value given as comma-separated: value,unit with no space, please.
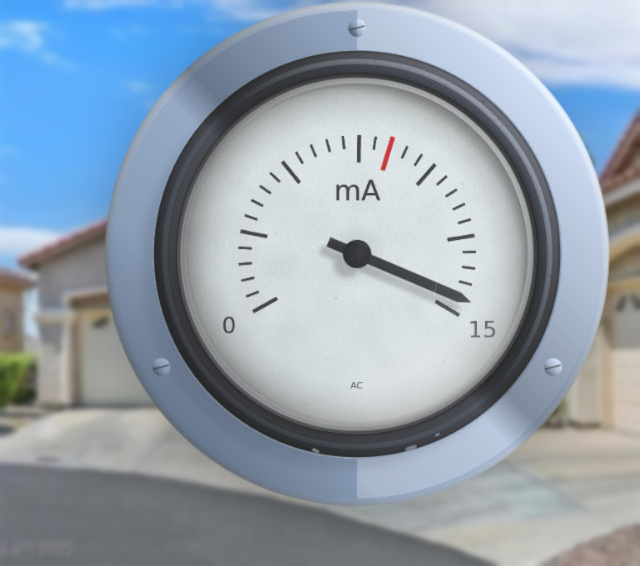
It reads 14.5,mA
